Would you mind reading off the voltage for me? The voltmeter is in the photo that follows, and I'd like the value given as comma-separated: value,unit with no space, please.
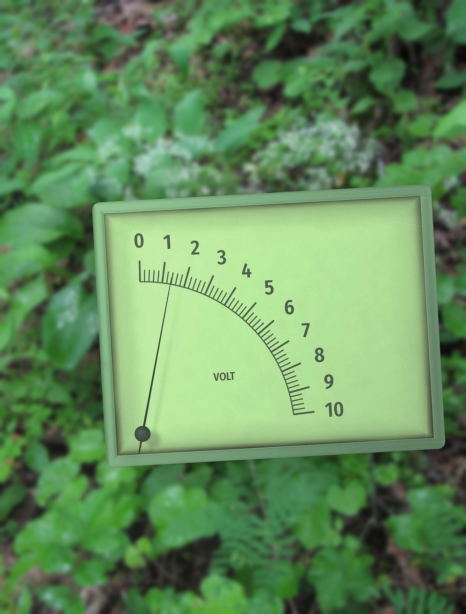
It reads 1.4,V
